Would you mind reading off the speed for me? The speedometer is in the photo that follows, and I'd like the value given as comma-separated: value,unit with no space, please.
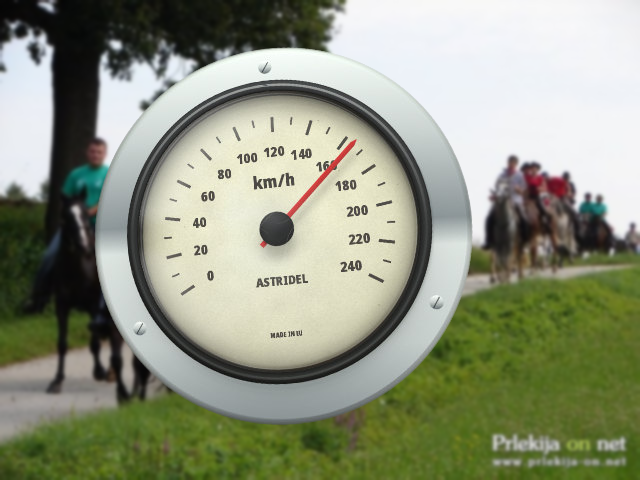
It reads 165,km/h
